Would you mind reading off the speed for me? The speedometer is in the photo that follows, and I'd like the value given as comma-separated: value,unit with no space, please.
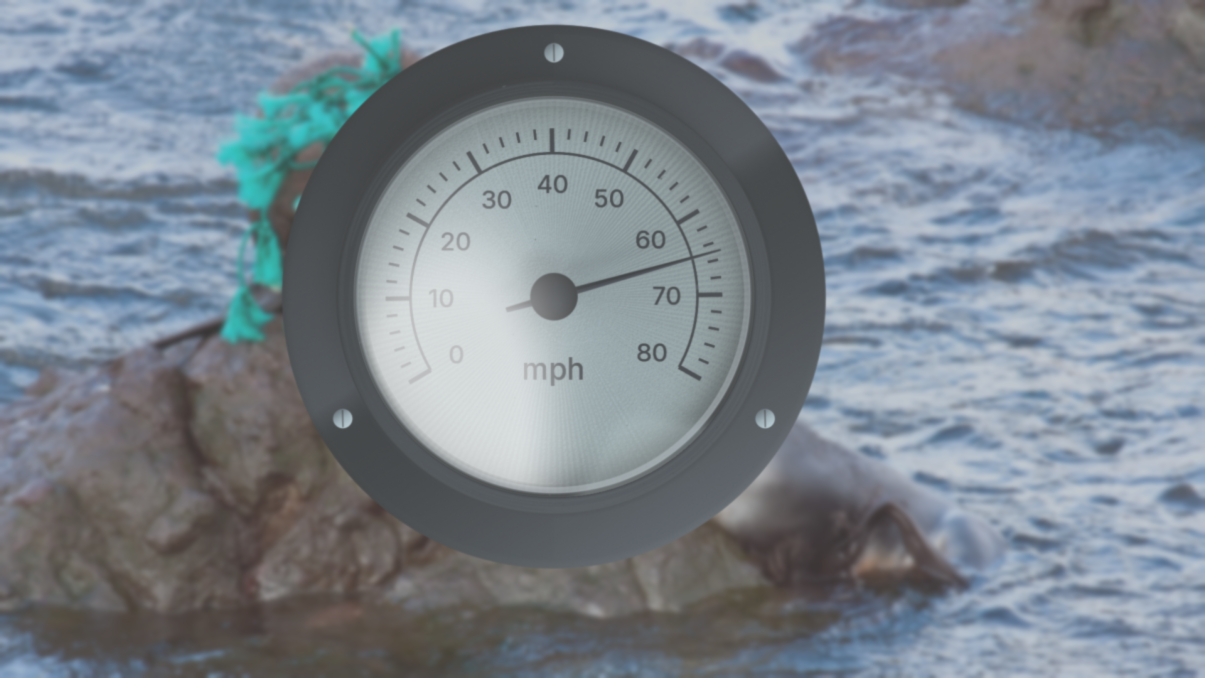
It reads 65,mph
